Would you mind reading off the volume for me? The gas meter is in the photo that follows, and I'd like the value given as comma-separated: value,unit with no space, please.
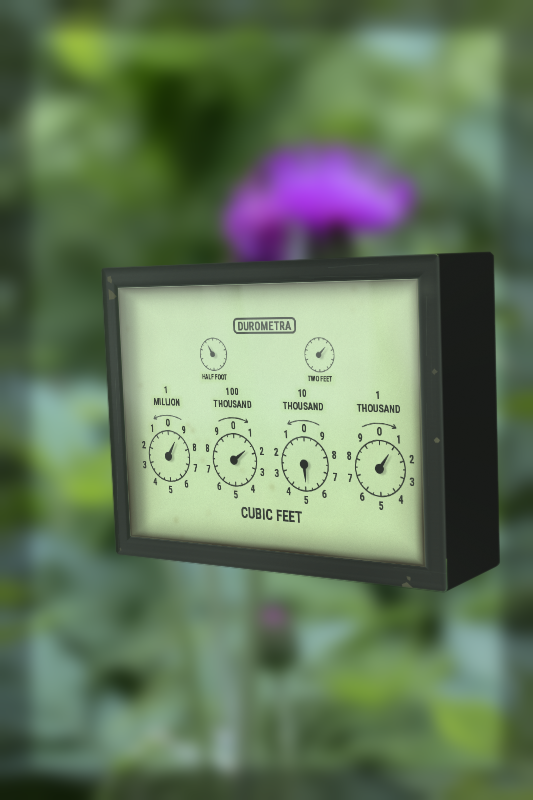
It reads 915100,ft³
